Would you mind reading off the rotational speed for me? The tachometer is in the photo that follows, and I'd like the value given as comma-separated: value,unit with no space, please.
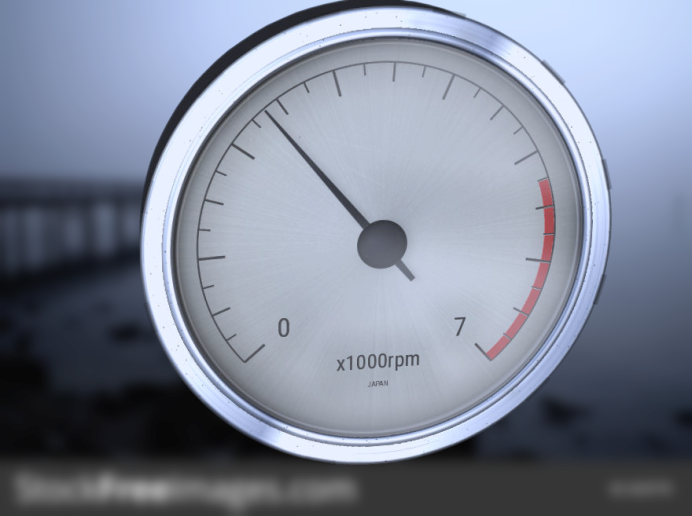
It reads 2375,rpm
